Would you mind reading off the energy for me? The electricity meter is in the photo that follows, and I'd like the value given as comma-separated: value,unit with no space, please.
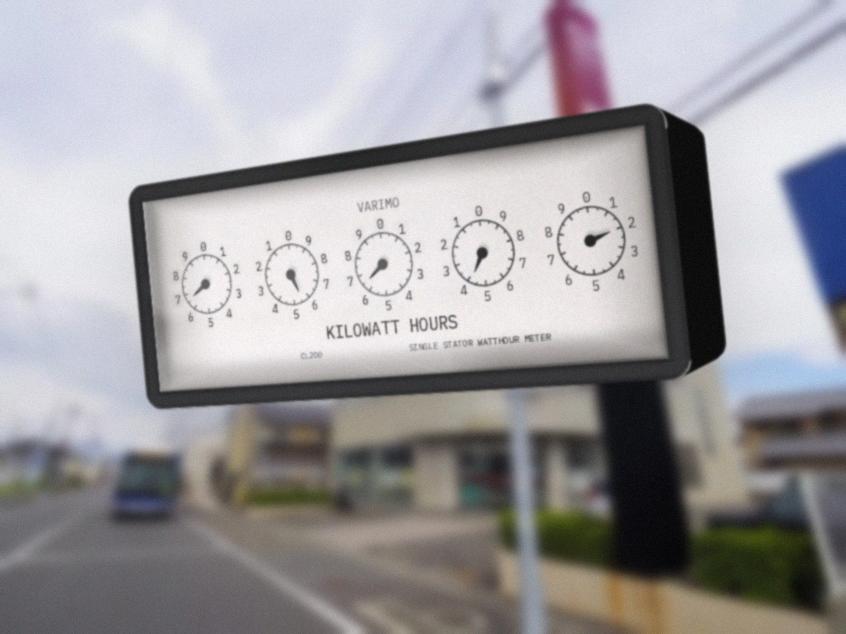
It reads 65642,kWh
